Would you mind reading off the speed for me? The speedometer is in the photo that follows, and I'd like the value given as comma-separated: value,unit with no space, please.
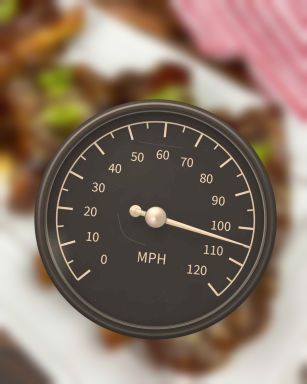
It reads 105,mph
